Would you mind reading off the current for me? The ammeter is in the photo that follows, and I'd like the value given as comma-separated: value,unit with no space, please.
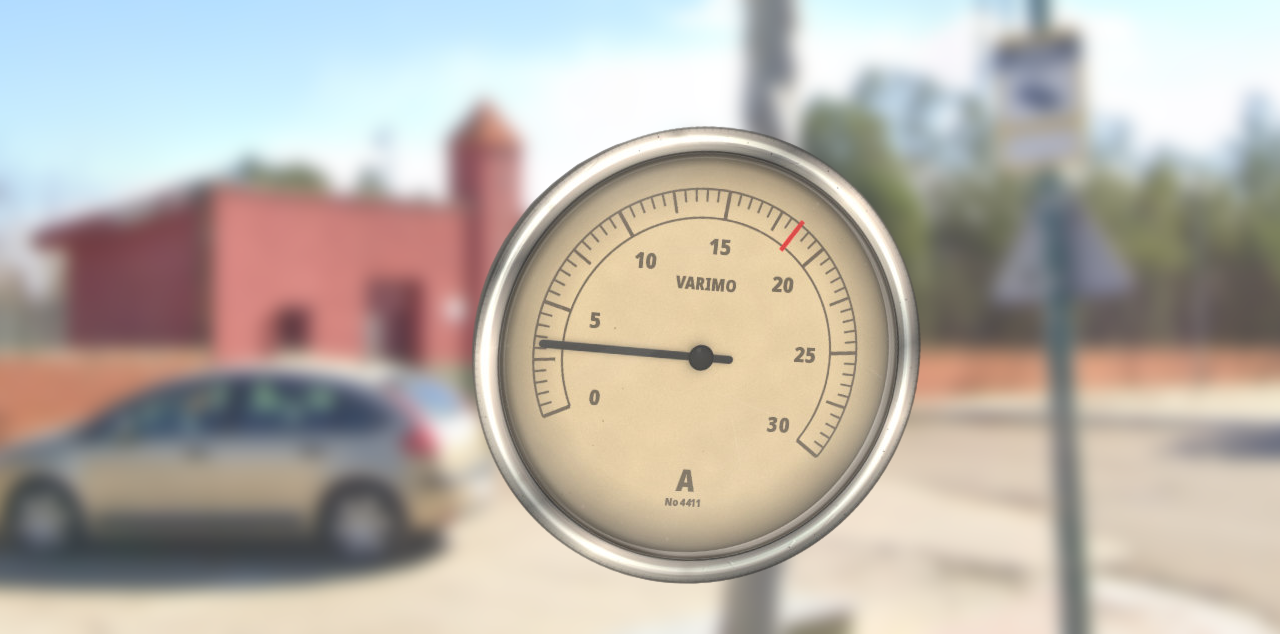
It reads 3.25,A
